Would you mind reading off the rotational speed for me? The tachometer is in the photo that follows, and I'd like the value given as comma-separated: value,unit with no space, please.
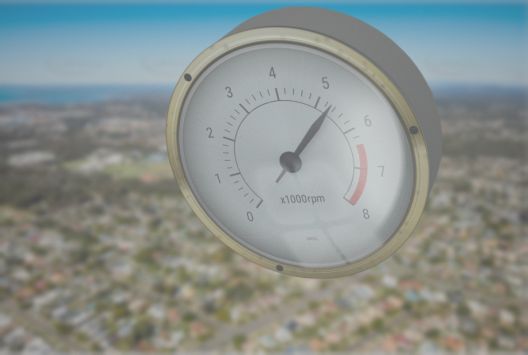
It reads 5300,rpm
